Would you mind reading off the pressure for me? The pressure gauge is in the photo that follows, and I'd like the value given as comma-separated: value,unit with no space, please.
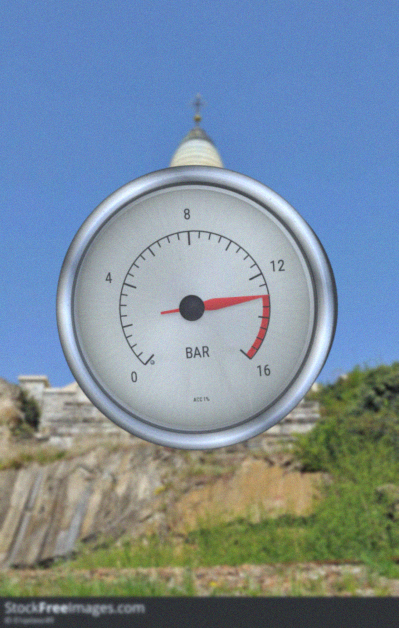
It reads 13,bar
